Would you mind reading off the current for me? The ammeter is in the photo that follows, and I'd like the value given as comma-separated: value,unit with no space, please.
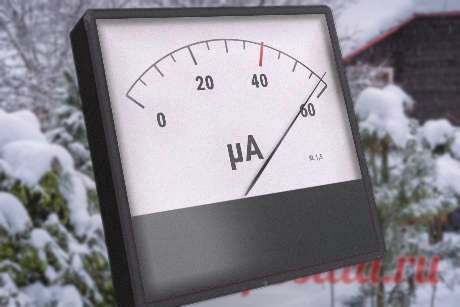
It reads 57.5,µA
